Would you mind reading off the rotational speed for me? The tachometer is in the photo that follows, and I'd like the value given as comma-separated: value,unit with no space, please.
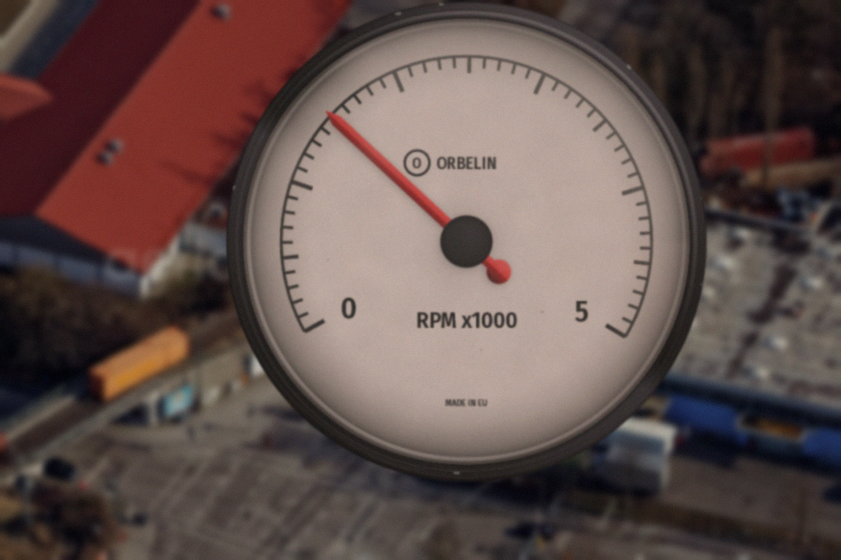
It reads 1500,rpm
